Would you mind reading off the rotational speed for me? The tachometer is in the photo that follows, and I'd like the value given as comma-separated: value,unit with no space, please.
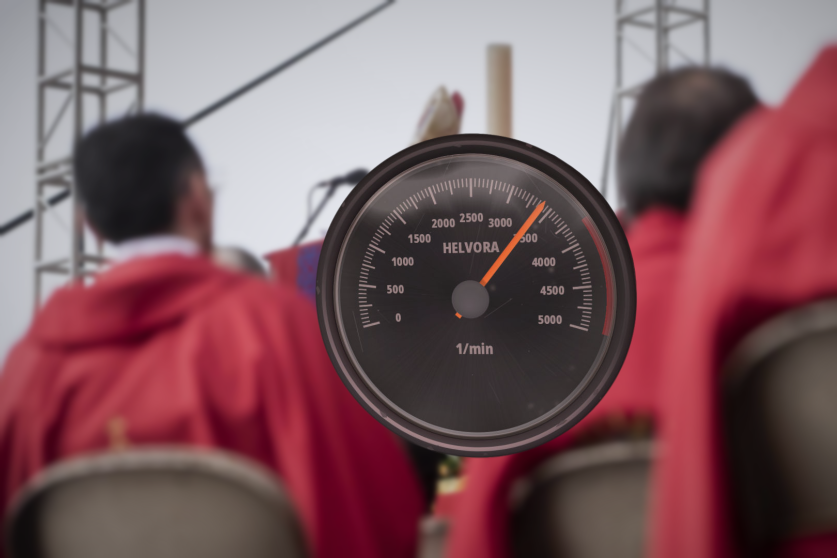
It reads 3400,rpm
